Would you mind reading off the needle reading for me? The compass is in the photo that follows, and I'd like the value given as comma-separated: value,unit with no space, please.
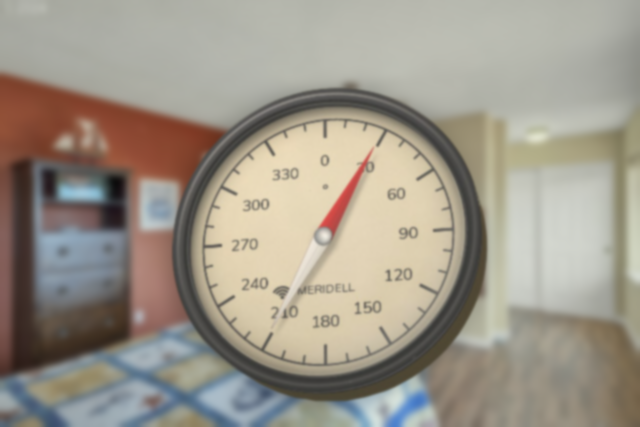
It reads 30,°
